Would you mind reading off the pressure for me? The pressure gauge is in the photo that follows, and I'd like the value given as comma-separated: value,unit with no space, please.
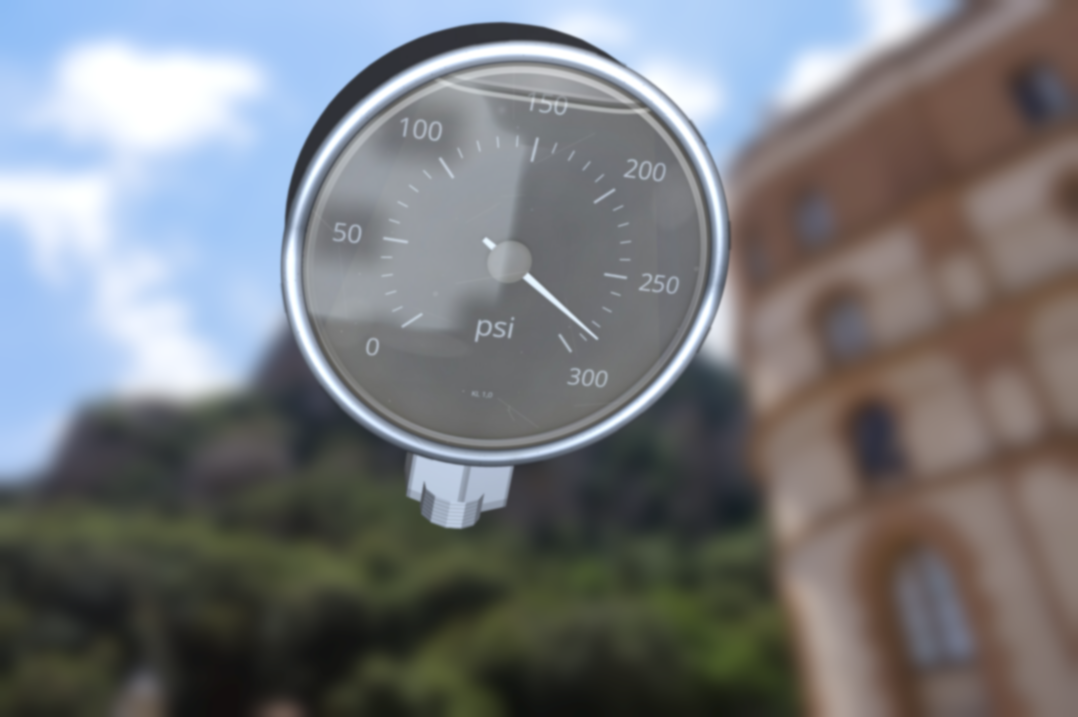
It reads 285,psi
